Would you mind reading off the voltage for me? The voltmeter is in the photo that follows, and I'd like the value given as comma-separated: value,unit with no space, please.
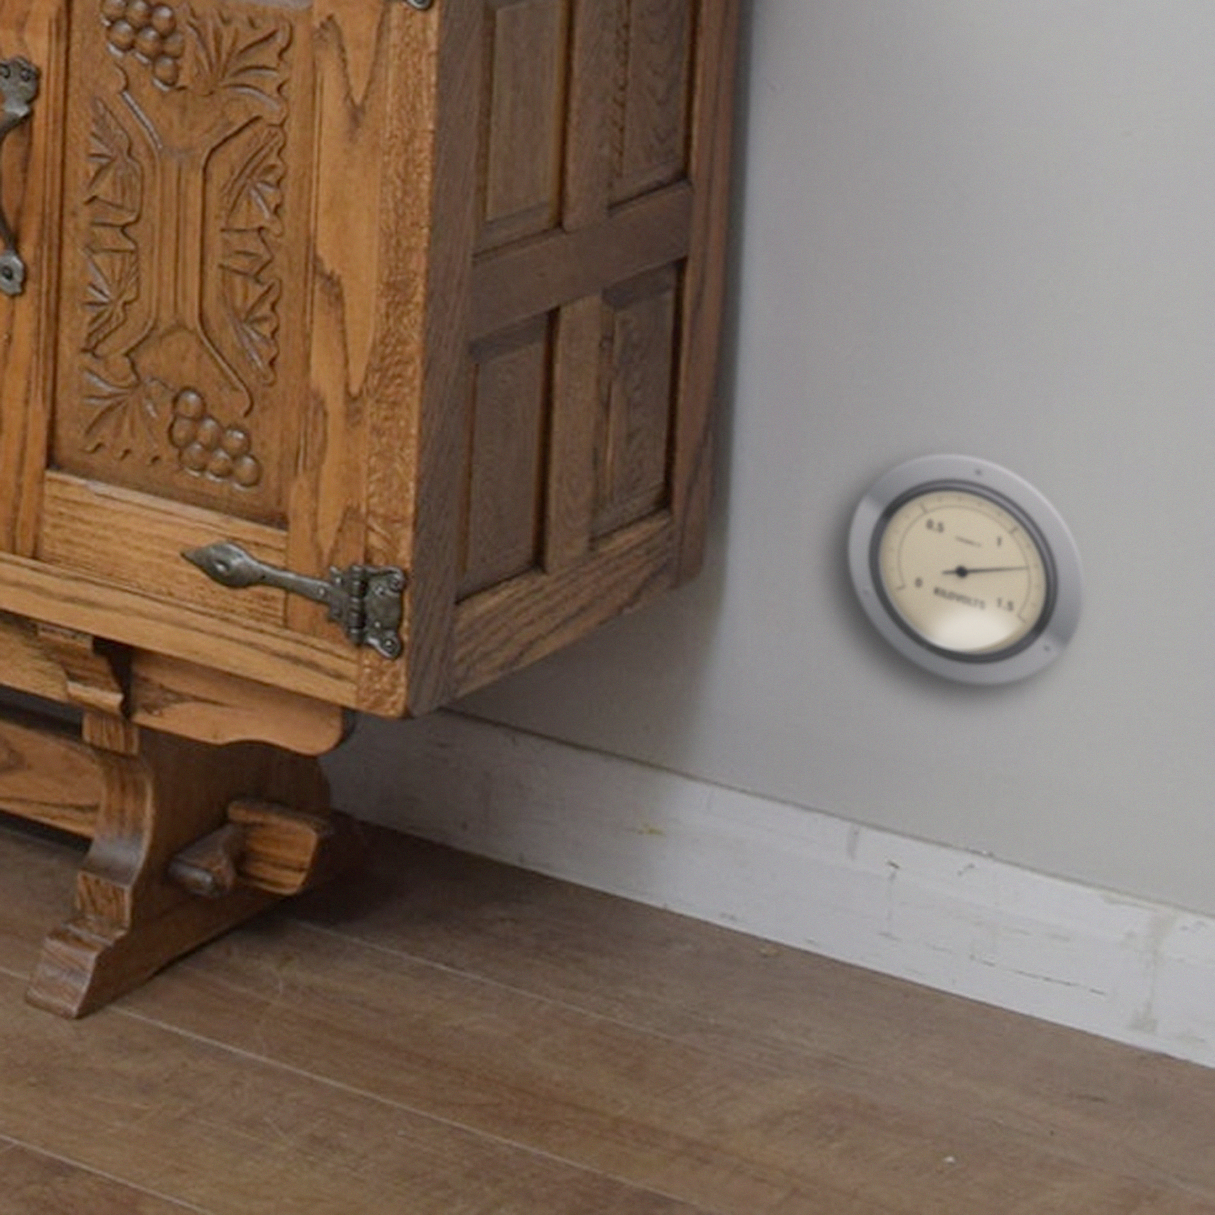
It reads 1.2,kV
